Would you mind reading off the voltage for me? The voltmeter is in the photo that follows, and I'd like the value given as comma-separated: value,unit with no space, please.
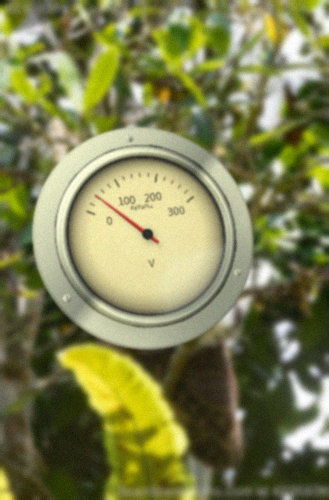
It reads 40,V
